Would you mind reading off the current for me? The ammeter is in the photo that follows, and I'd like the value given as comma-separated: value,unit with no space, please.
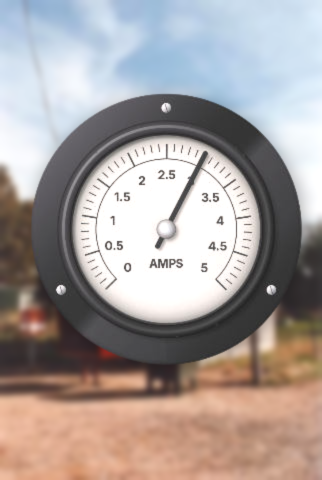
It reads 3,A
